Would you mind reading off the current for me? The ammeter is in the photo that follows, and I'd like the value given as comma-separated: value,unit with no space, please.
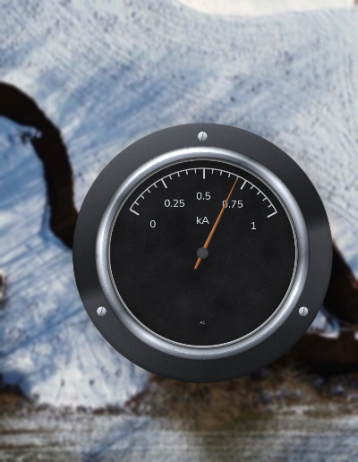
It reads 0.7,kA
